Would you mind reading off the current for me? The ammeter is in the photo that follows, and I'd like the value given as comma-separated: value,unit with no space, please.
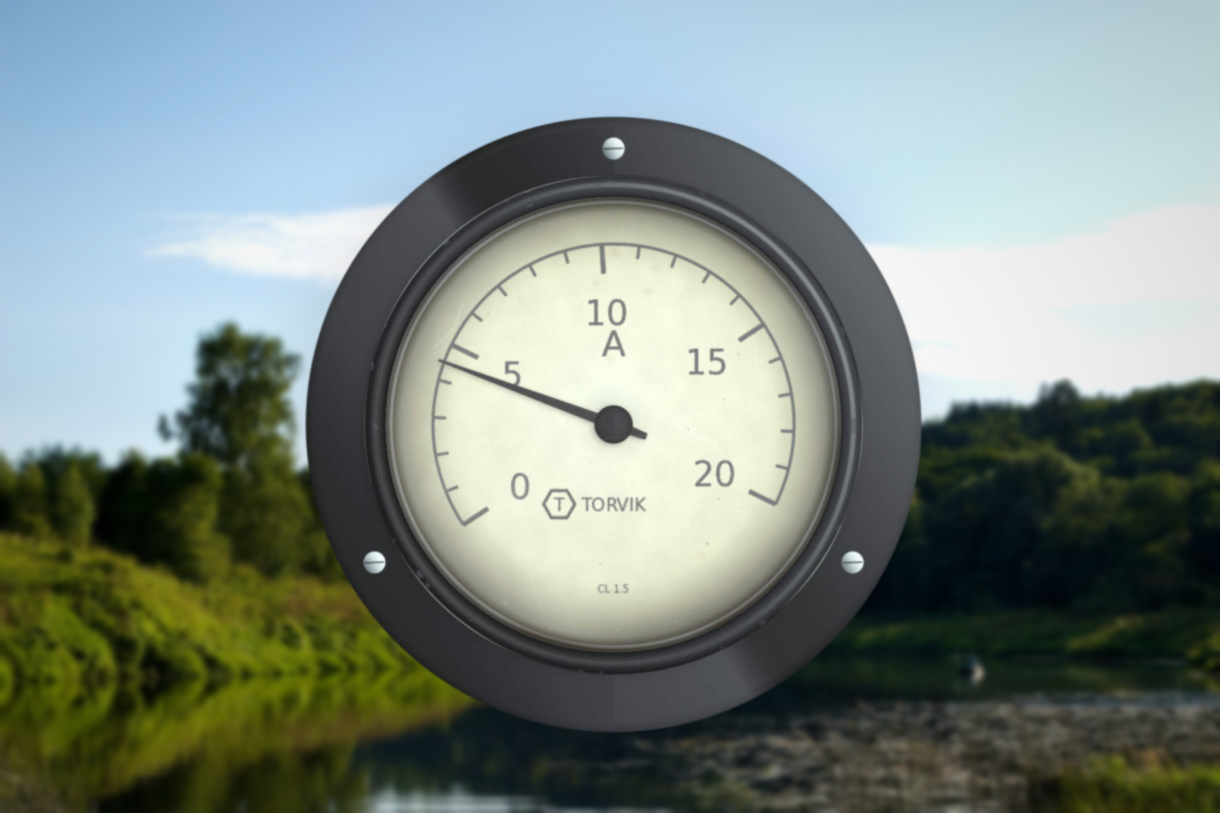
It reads 4.5,A
